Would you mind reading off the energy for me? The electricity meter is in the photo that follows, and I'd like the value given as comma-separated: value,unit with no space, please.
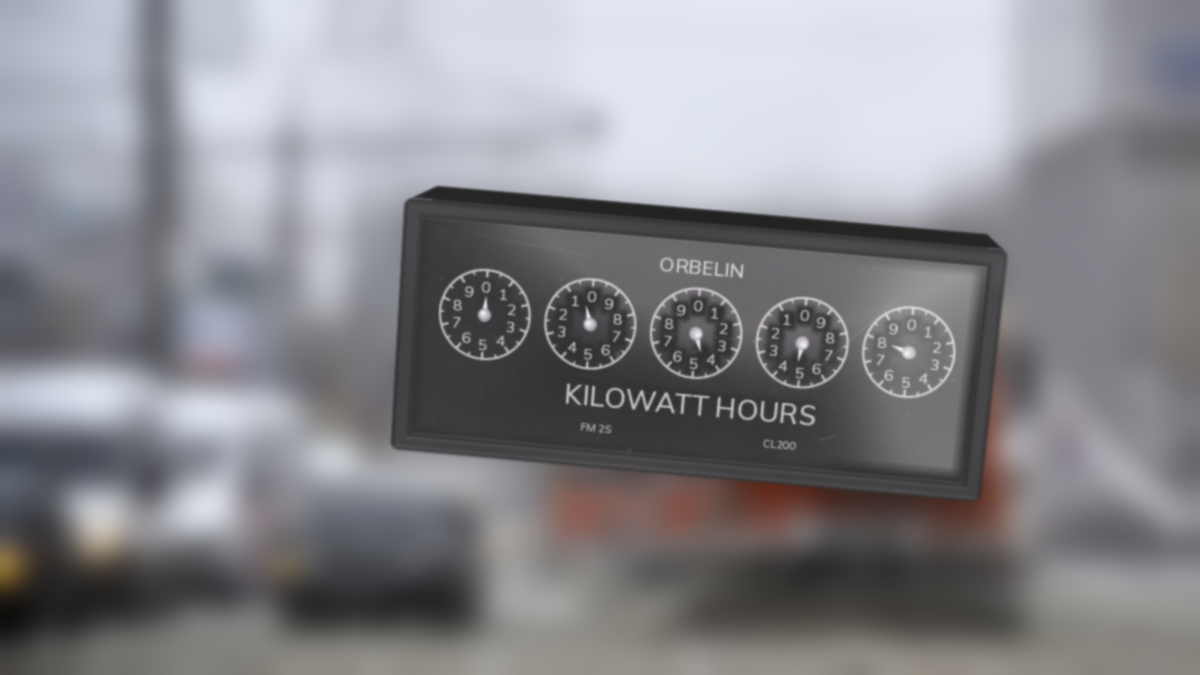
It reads 448,kWh
